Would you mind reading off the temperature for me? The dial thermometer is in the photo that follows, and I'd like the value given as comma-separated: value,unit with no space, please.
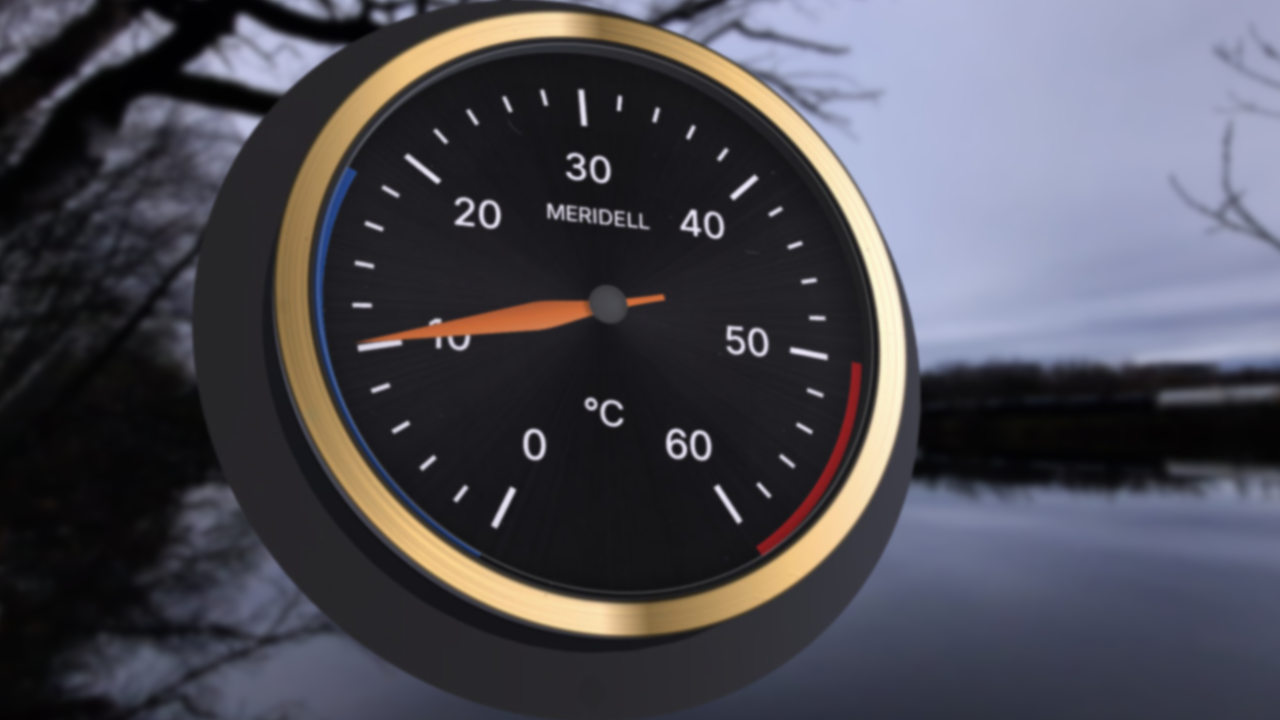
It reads 10,°C
